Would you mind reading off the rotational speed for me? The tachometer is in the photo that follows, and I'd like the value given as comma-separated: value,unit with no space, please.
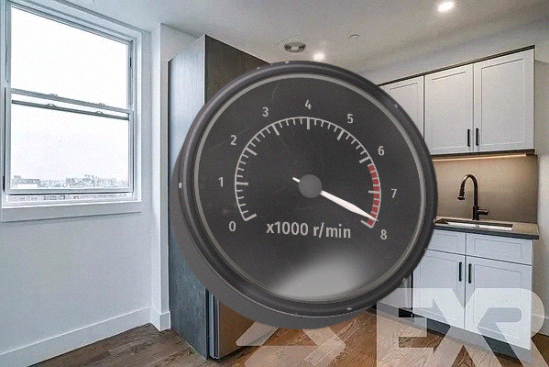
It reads 7800,rpm
